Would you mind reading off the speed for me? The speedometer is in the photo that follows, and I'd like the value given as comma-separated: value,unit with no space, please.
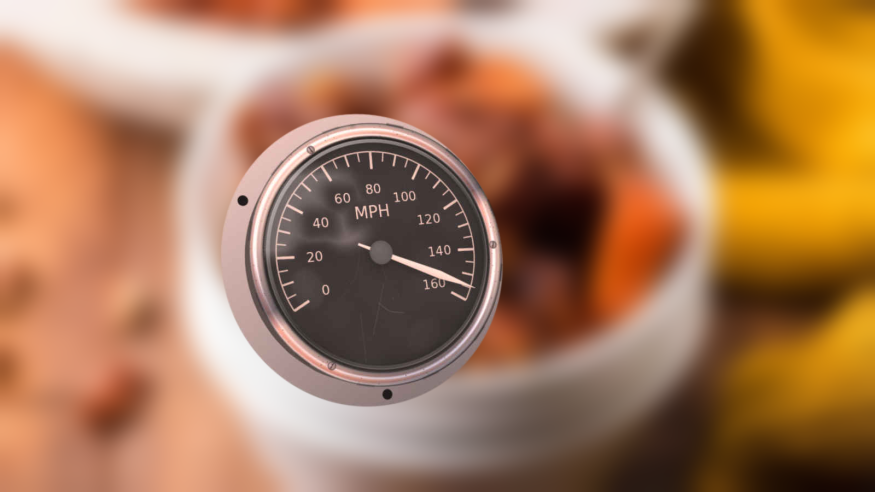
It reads 155,mph
